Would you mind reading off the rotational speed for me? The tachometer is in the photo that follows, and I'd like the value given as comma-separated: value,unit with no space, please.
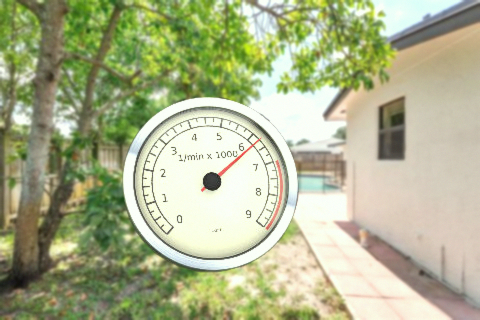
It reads 6250,rpm
